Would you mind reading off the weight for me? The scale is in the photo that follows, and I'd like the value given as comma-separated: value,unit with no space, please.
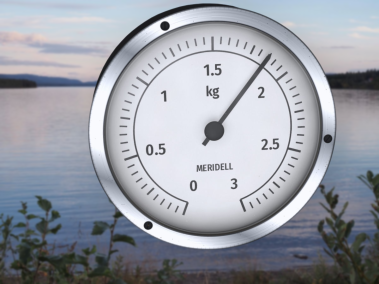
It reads 1.85,kg
